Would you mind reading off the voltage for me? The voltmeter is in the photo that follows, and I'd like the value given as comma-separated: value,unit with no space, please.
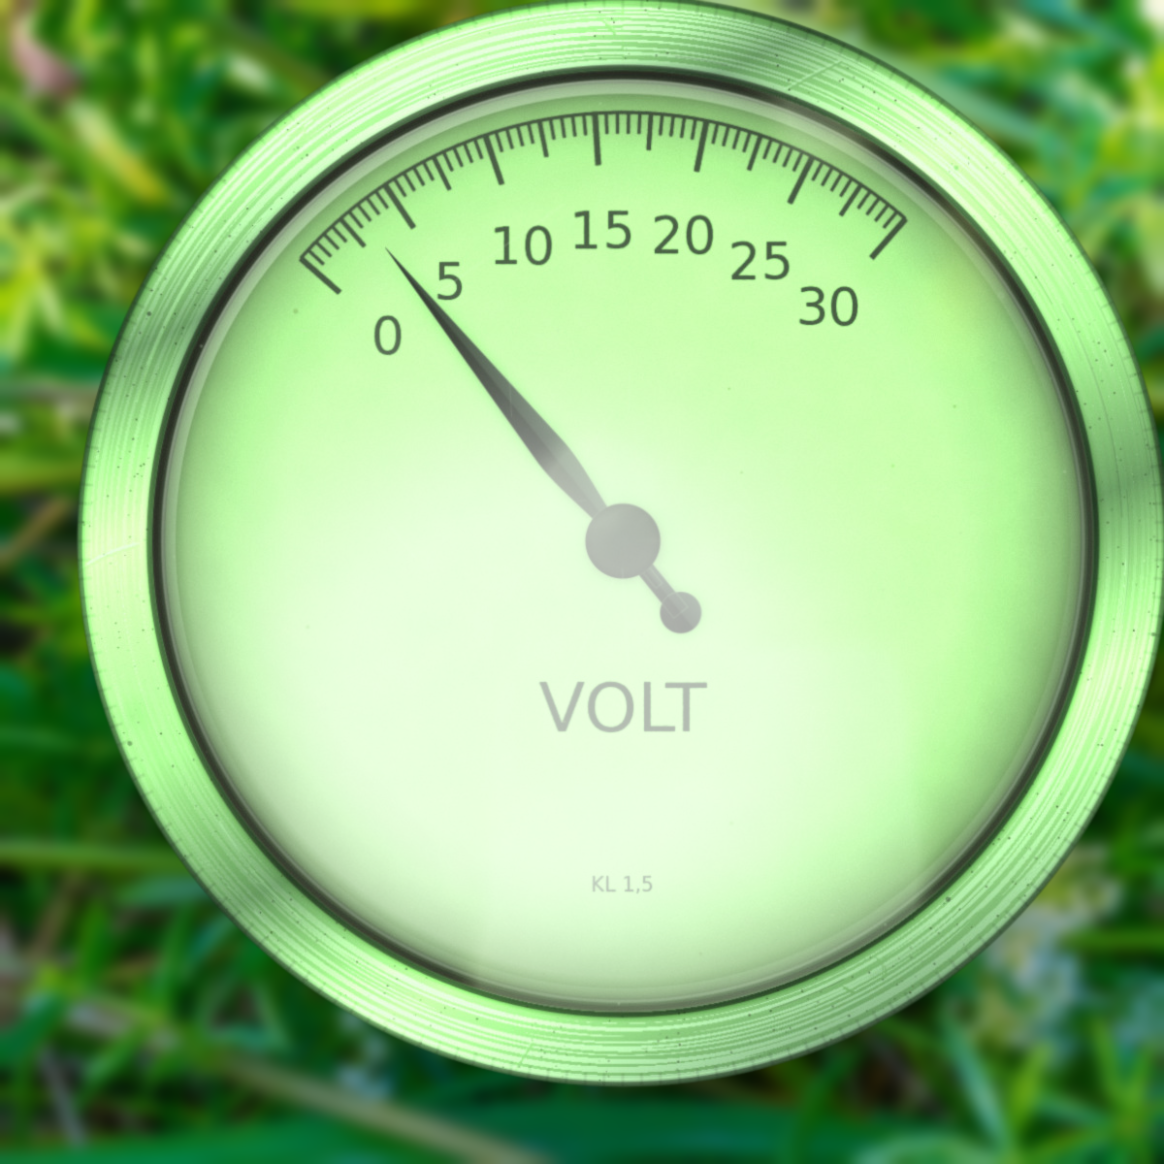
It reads 3.25,V
